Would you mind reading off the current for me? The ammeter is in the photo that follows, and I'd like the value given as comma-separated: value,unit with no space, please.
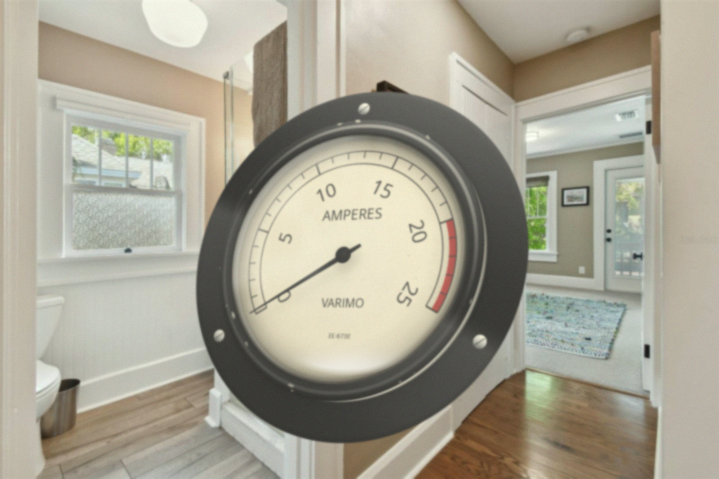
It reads 0,A
